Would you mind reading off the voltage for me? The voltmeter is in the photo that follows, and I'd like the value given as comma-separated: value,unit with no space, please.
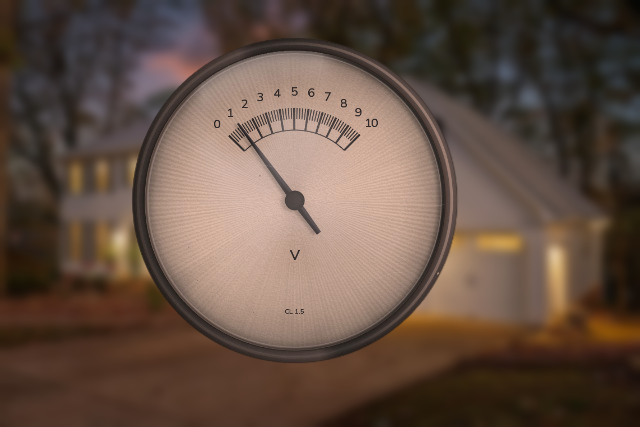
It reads 1,V
